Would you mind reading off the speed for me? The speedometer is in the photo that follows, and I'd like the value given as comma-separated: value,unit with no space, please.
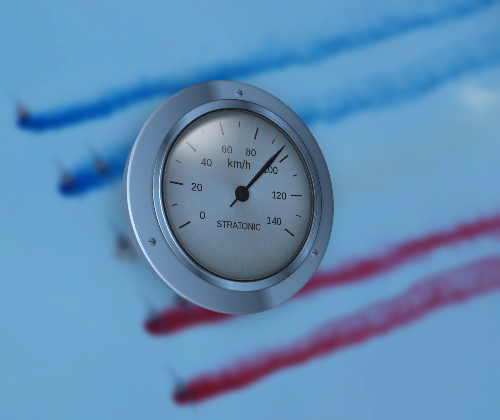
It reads 95,km/h
